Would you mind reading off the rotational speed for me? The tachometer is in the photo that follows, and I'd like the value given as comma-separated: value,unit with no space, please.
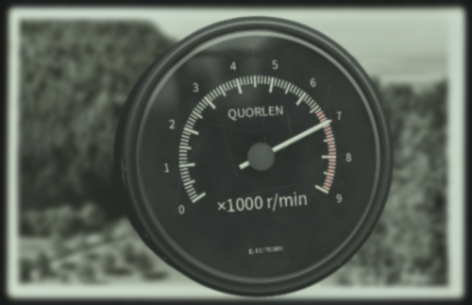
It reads 7000,rpm
